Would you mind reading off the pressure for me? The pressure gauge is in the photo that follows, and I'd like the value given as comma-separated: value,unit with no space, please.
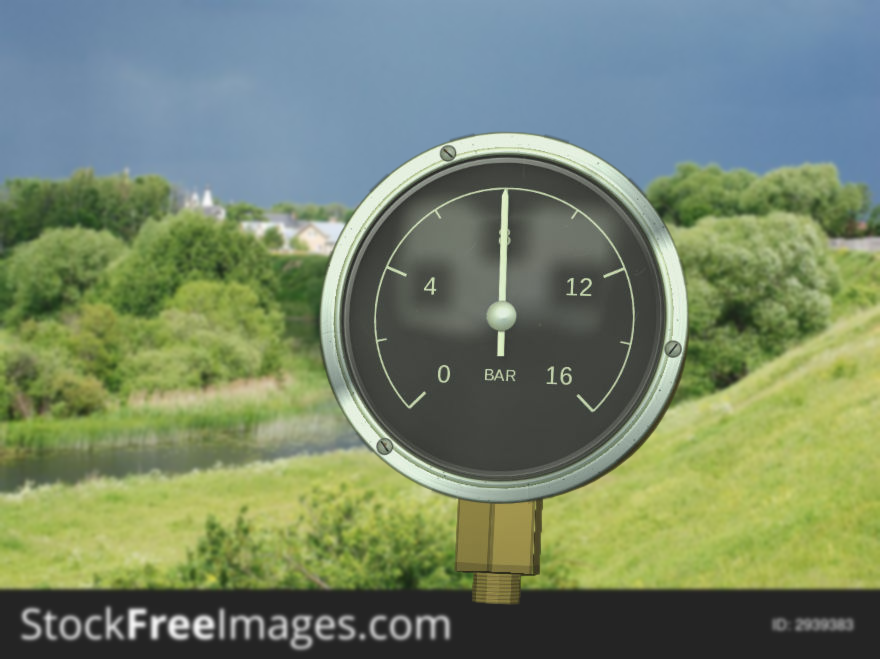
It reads 8,bar
